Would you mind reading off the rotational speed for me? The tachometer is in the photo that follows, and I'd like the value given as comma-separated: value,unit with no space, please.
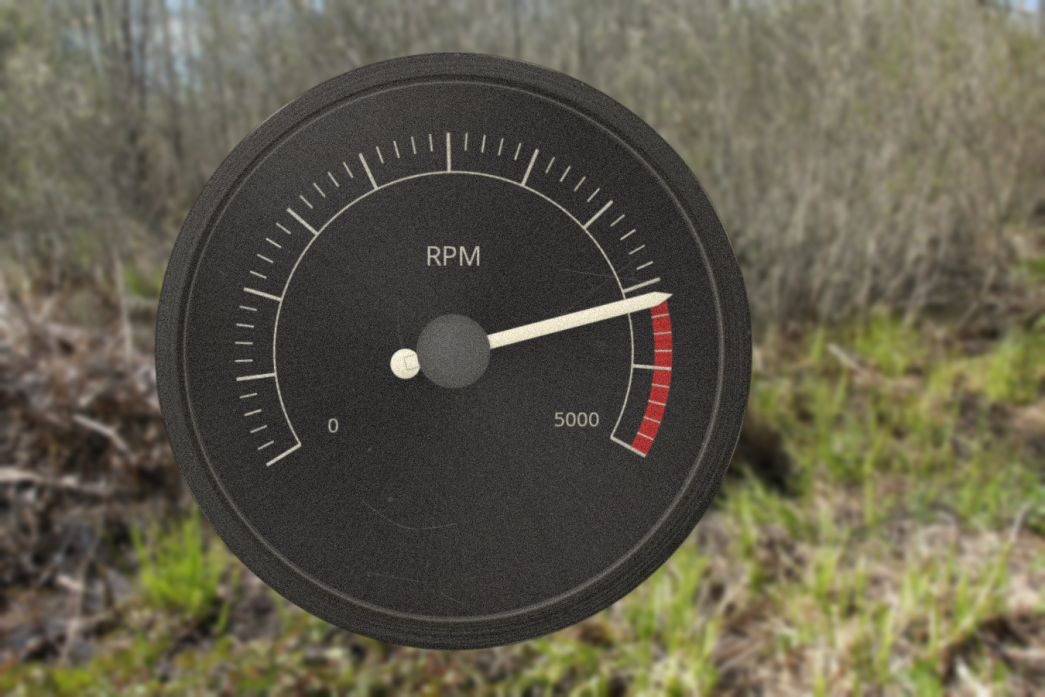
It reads 4100,rpm
